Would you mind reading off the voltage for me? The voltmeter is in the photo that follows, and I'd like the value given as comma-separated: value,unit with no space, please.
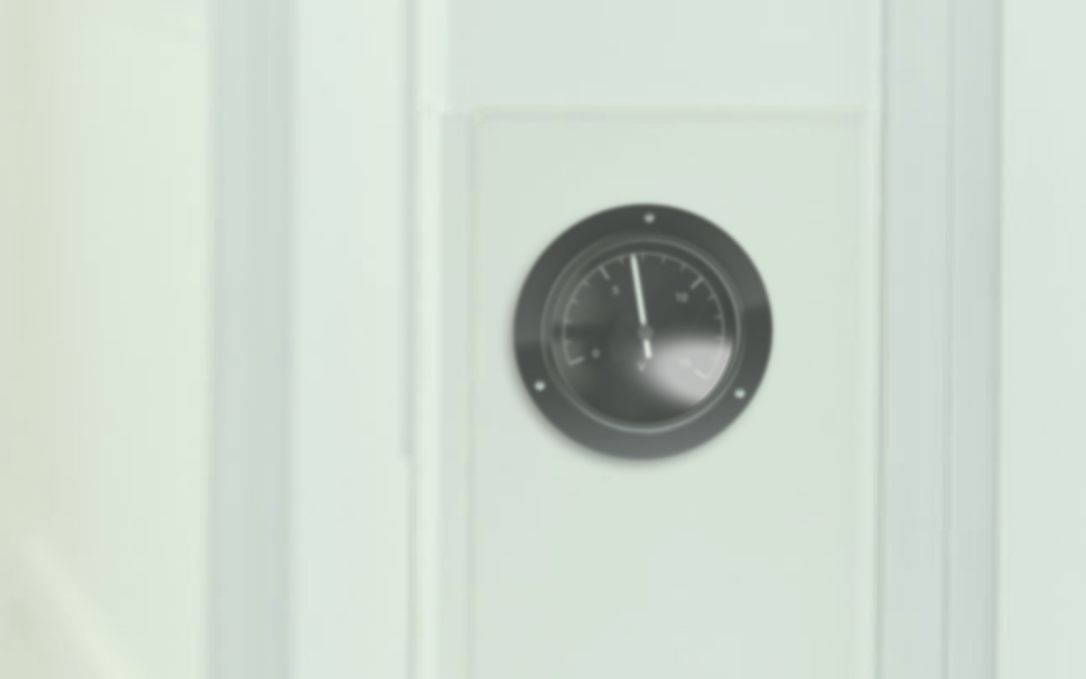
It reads 6.5,V
